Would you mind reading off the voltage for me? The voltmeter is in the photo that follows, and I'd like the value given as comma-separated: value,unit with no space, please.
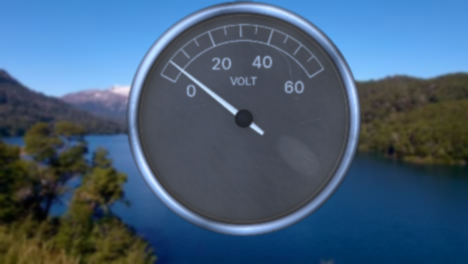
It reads 5,V
